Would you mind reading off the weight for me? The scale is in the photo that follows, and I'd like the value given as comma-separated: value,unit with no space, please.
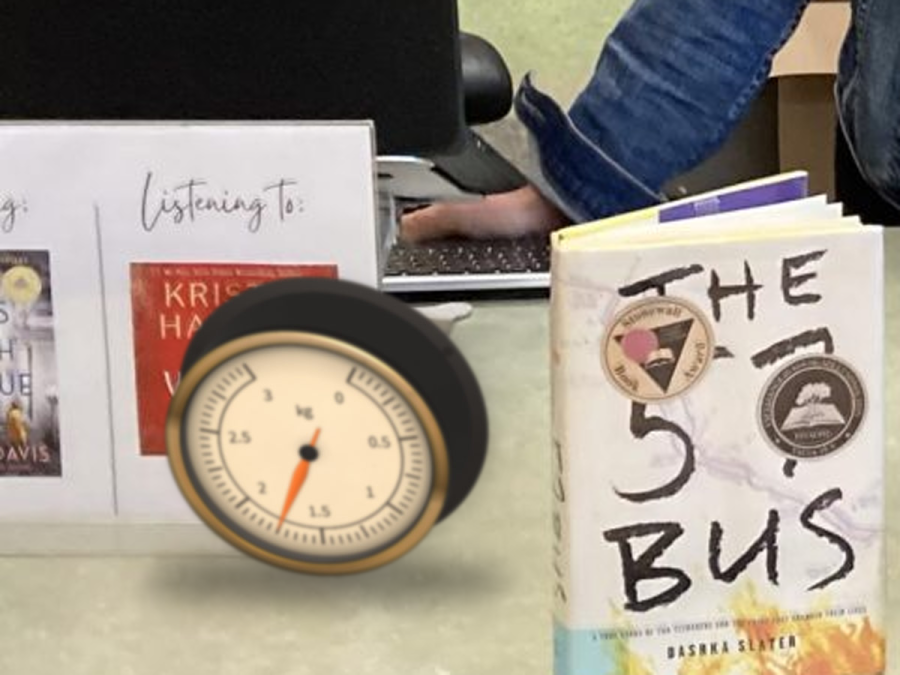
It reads 1.75,kg
